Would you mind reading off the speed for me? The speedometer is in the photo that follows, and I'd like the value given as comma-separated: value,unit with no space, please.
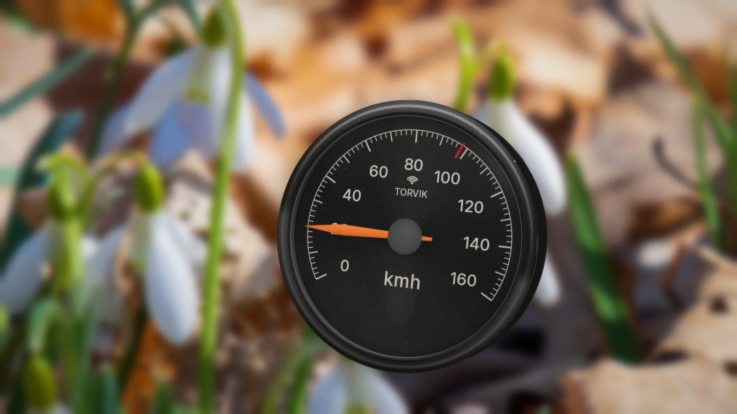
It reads 20,km/h
